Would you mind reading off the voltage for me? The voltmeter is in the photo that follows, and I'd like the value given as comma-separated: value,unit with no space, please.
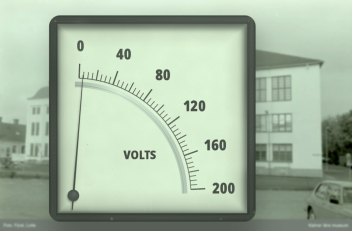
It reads 5,V
